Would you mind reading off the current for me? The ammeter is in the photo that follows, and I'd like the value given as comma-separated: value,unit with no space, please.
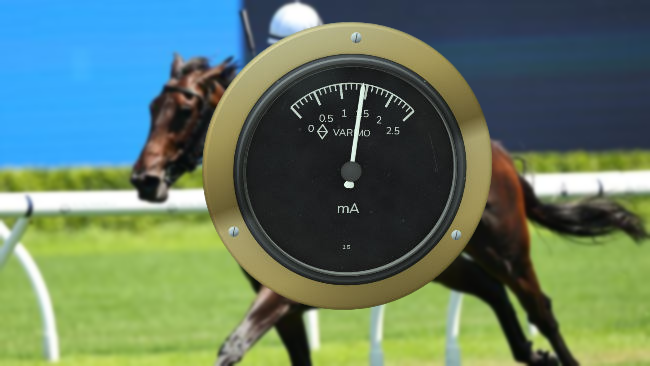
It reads 1.4,mA
